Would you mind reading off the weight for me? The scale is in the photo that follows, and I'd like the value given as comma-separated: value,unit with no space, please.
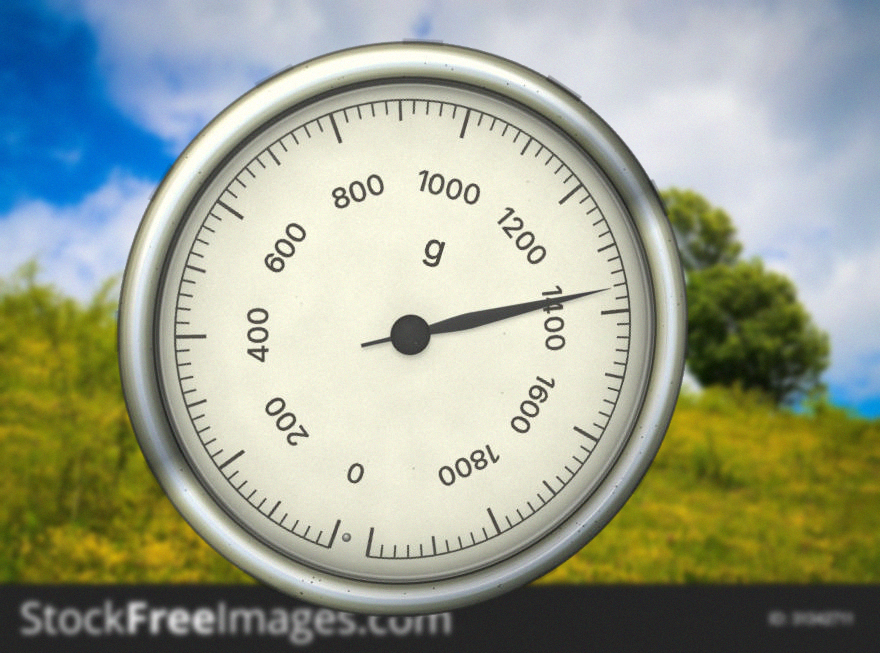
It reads 1360,g
